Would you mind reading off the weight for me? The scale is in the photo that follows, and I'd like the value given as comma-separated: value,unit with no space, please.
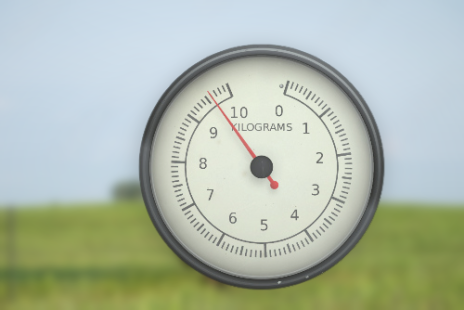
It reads 9.6,kg
